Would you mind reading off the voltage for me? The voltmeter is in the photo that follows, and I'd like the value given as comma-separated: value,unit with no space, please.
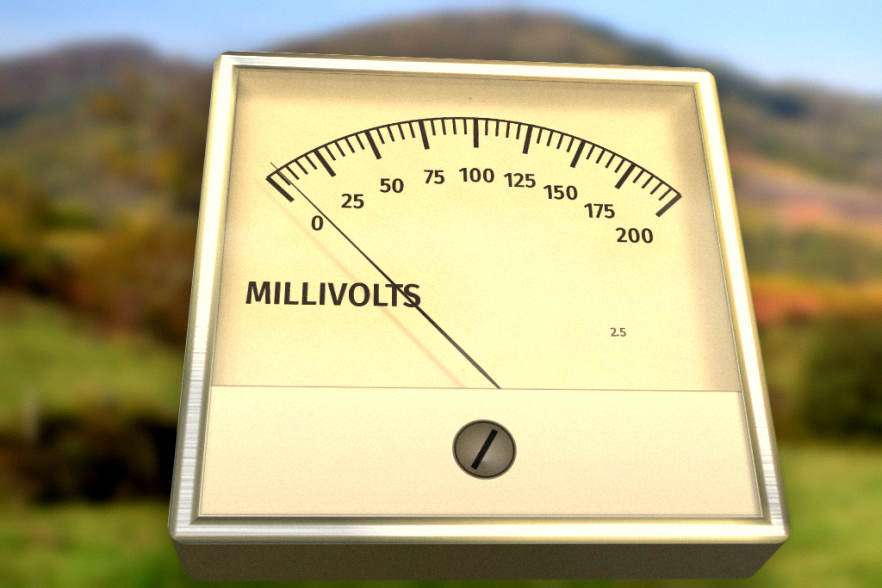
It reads 5,mV
